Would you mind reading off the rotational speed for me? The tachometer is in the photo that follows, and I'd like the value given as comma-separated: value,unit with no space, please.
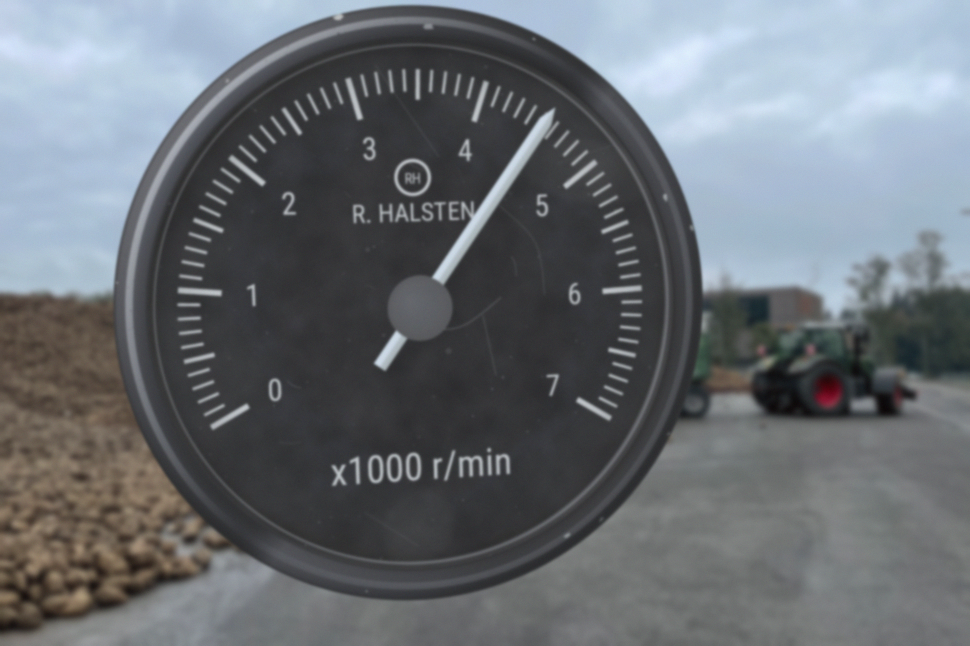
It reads 4500,rpm
